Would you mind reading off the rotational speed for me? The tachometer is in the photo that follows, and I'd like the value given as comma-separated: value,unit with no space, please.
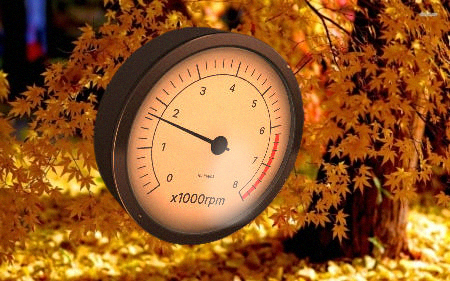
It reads 1700,rpm
